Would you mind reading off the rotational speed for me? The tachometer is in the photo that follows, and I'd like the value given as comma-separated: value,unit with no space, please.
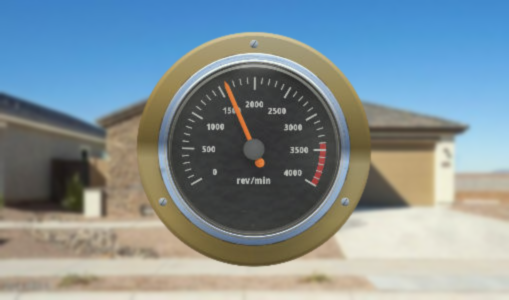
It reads 1600,rpm
